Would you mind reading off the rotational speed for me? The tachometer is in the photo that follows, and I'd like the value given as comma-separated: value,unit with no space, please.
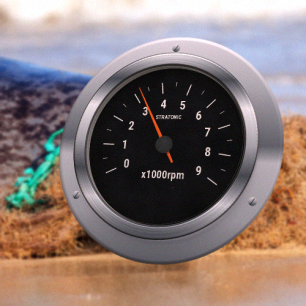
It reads 3250,rpm
